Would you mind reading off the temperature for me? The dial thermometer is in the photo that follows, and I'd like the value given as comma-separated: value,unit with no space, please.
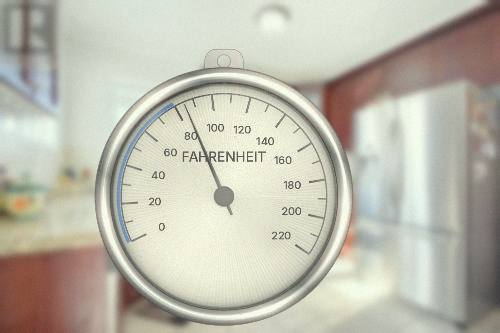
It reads 85,°F
